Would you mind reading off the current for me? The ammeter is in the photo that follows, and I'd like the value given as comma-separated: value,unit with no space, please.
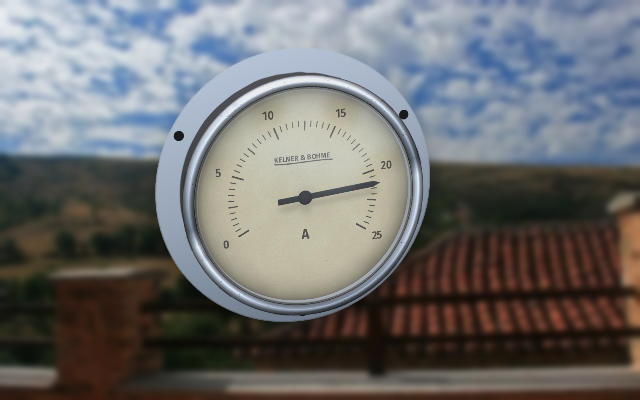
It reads 21,A
